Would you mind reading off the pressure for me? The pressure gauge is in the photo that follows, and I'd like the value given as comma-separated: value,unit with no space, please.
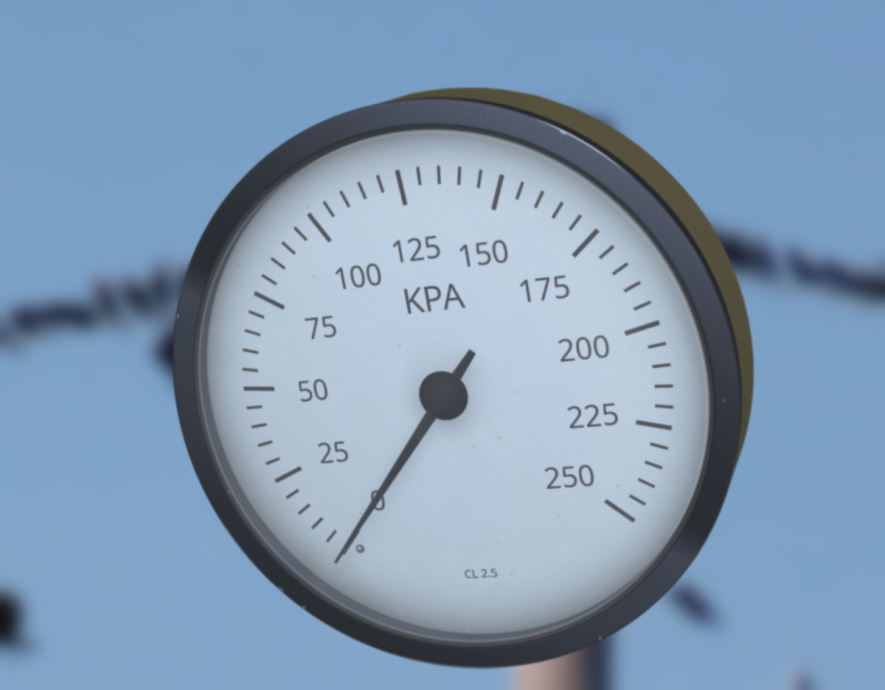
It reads 0,kPa
